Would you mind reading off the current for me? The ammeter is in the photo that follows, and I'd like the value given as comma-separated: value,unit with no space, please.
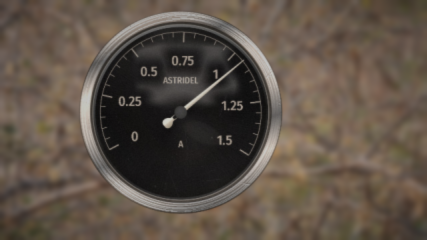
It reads 1.05,A
